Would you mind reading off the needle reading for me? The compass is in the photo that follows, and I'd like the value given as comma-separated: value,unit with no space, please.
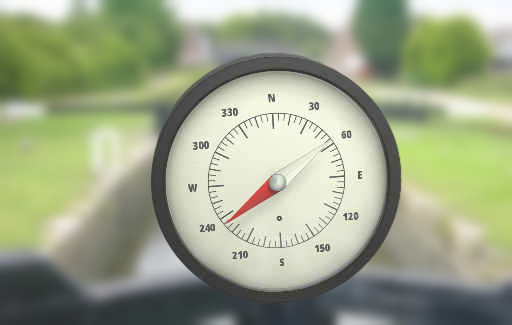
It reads 235,°
